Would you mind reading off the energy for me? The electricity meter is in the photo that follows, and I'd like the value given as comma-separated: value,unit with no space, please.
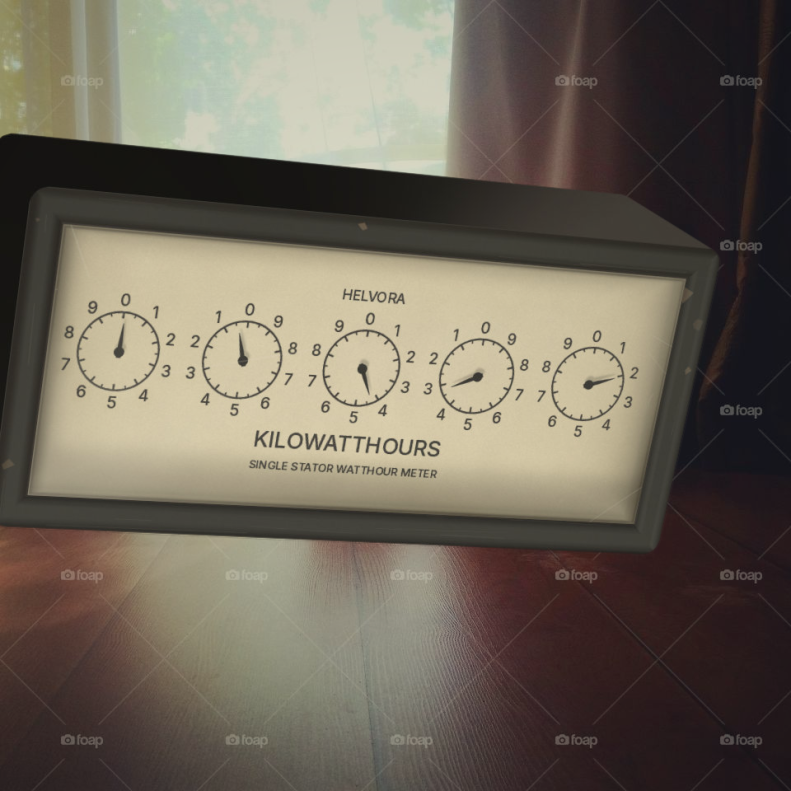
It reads 432,kWh
